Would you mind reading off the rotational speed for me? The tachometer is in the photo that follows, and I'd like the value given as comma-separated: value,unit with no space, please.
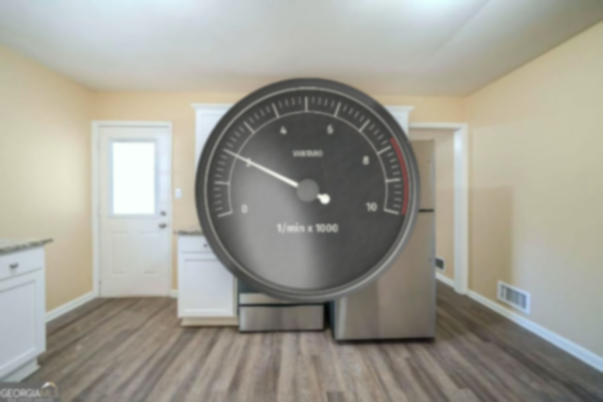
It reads 2000,rpm
